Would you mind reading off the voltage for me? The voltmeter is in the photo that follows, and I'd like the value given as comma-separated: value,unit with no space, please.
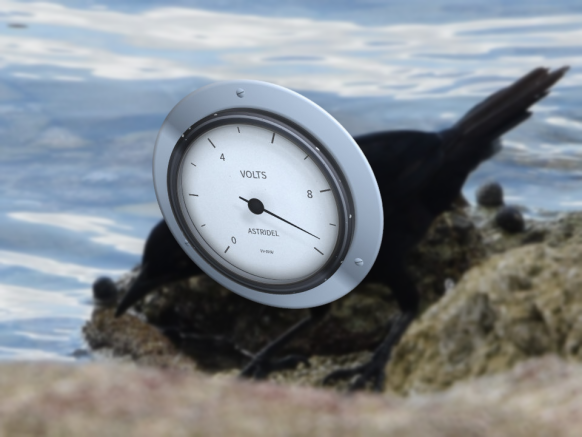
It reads 9.5,V
